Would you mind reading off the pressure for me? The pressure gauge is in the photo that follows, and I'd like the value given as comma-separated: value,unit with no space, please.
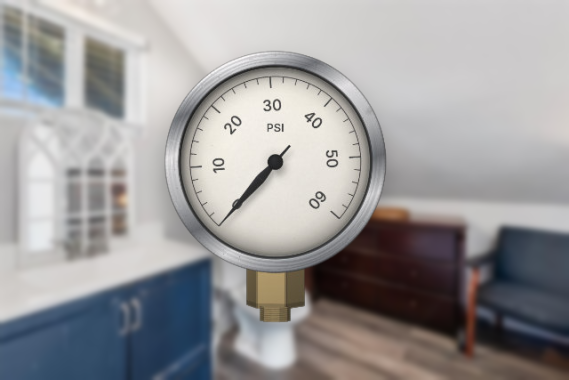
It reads 0,psi
